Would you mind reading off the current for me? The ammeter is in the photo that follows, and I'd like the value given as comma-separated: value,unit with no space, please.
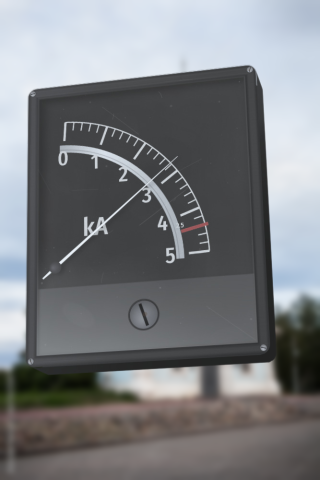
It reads 2.8,kA
